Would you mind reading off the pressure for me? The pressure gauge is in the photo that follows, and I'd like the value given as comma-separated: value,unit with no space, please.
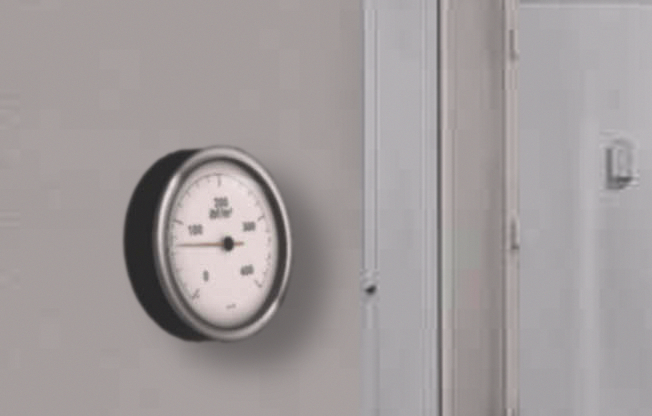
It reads 70,psi
